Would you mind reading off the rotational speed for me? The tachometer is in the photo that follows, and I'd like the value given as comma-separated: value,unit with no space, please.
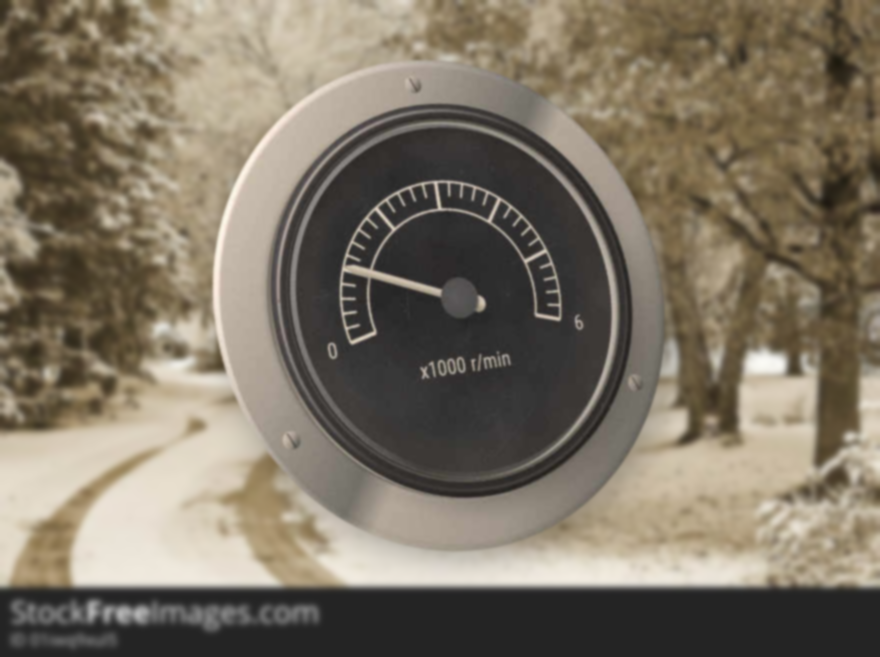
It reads 1000,rpm
